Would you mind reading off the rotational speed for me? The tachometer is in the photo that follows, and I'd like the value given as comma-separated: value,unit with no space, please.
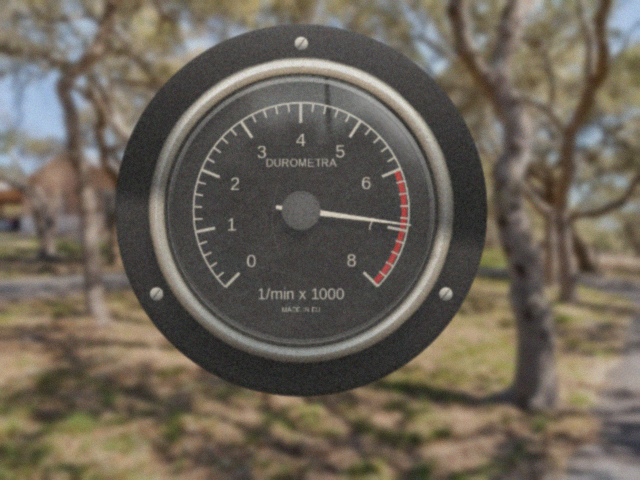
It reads 6900,rpm
